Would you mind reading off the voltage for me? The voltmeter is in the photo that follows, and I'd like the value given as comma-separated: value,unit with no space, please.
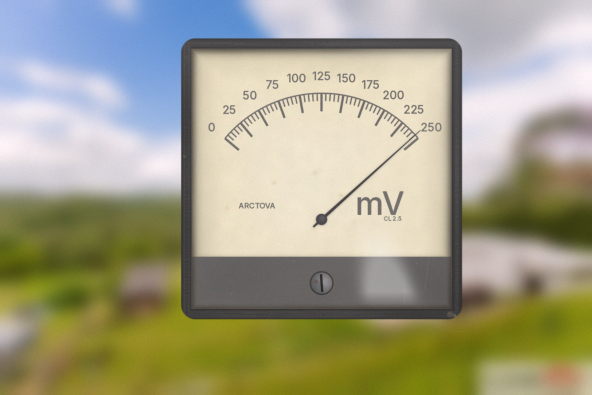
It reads 245,mV
